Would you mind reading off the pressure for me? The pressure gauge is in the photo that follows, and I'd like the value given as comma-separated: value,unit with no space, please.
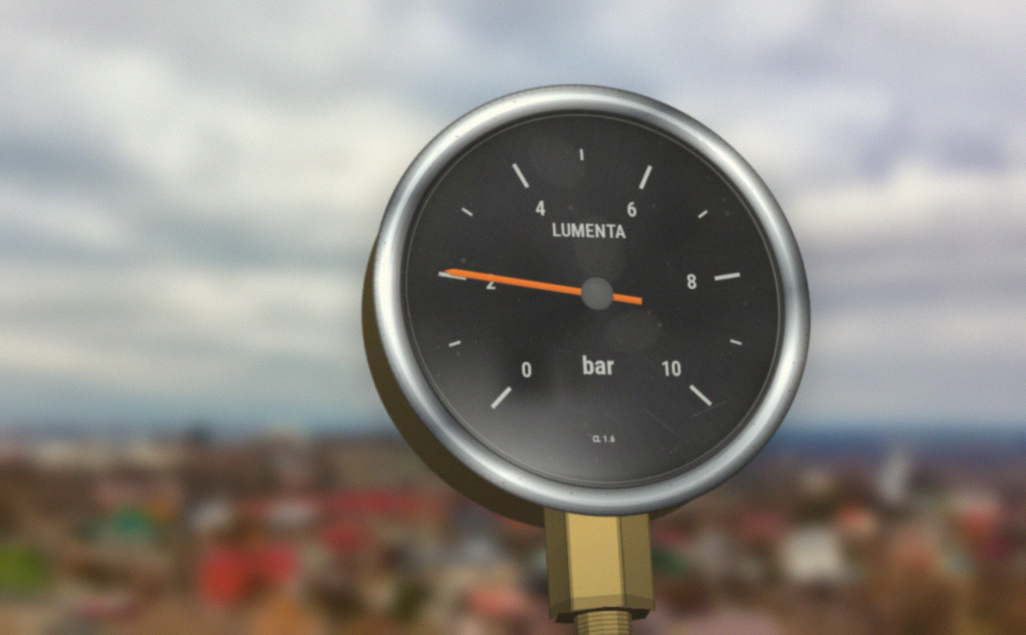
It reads 2,bar
